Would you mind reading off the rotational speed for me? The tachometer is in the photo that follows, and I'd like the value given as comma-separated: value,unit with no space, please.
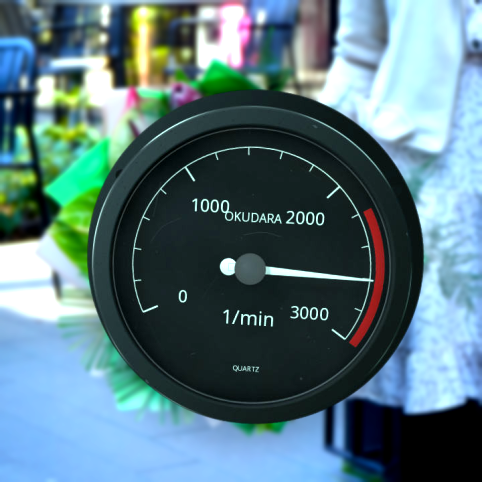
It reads 2600,rpm
